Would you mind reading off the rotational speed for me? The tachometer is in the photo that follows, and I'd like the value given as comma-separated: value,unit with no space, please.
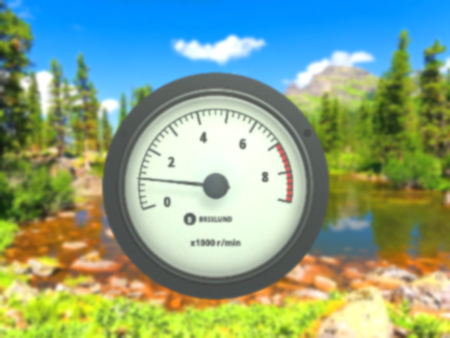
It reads 1000,rpm
